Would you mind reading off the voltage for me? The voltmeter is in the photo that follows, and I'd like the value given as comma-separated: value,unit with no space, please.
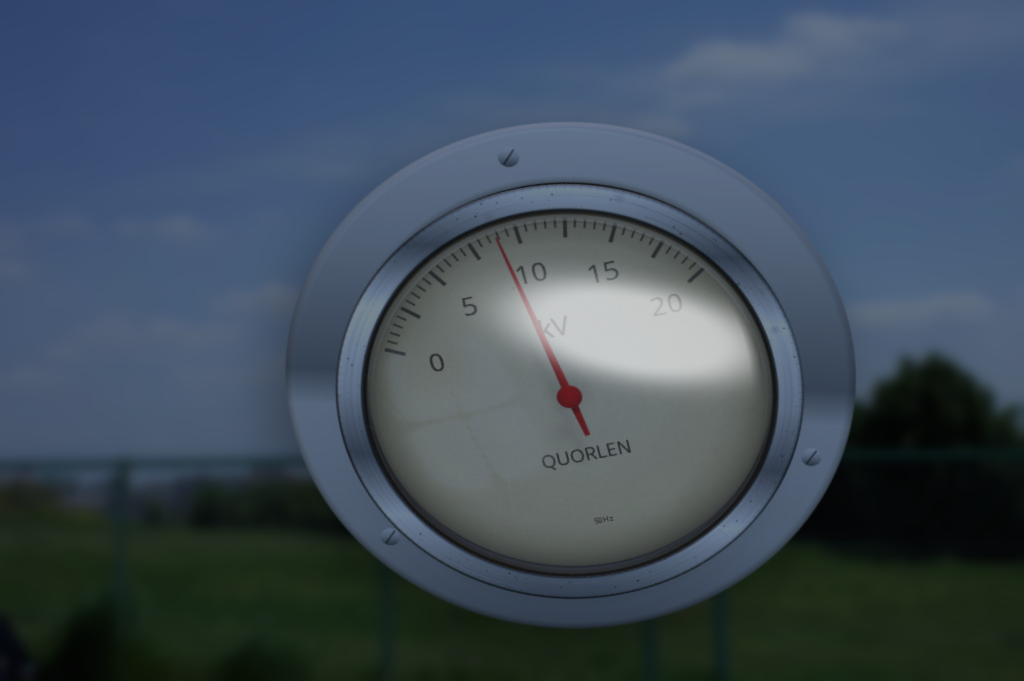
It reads 9,kV
